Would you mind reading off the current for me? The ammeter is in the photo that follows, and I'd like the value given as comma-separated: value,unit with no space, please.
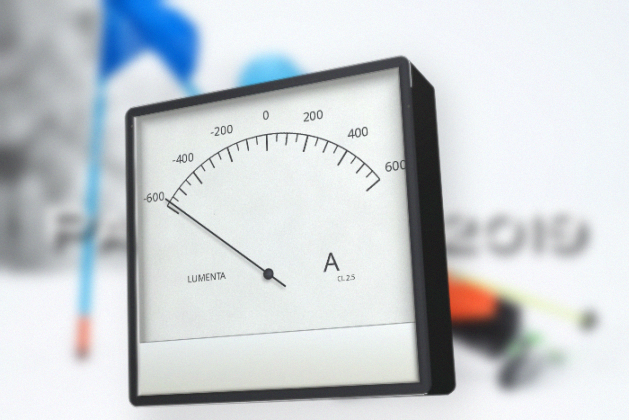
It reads -575,A
